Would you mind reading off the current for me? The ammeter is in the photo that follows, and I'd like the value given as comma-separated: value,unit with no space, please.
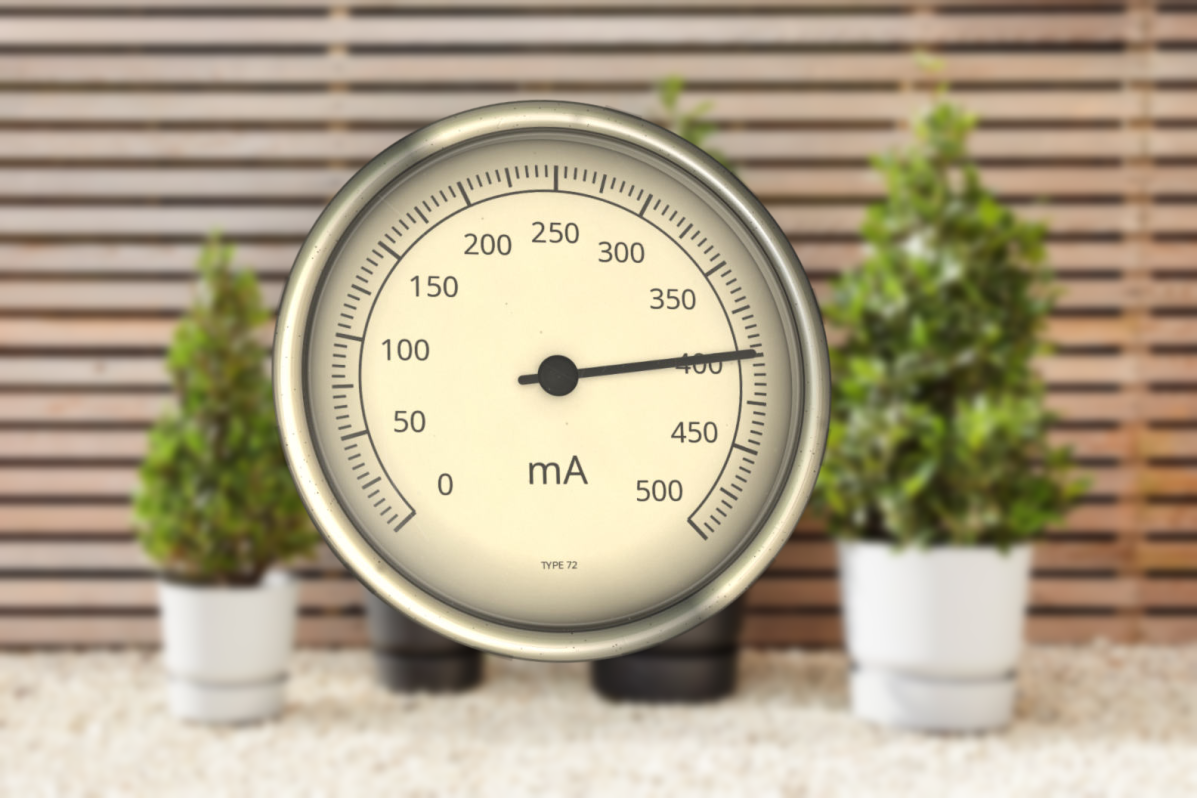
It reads 400,mA
